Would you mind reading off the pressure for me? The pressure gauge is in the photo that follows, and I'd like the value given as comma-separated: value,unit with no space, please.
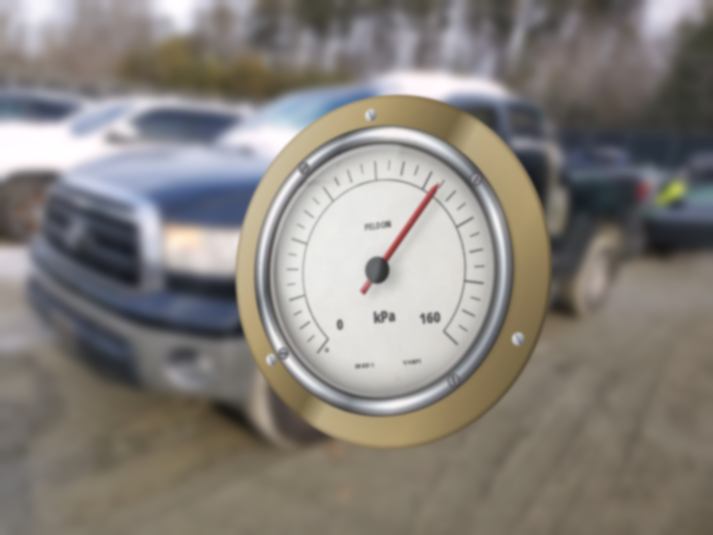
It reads 105,kPa
